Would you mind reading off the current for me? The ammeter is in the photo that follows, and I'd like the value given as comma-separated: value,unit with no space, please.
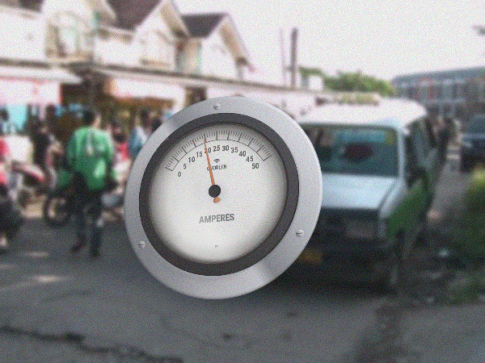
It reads 20,A
